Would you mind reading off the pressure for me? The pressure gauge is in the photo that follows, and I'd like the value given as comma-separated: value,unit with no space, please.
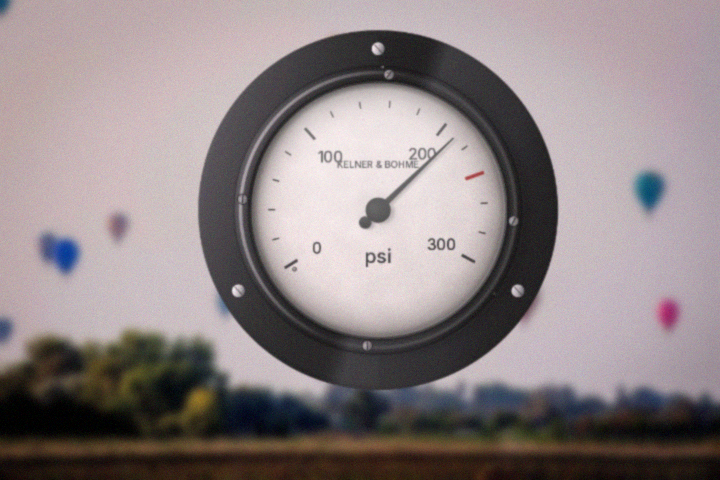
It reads 210,psi
